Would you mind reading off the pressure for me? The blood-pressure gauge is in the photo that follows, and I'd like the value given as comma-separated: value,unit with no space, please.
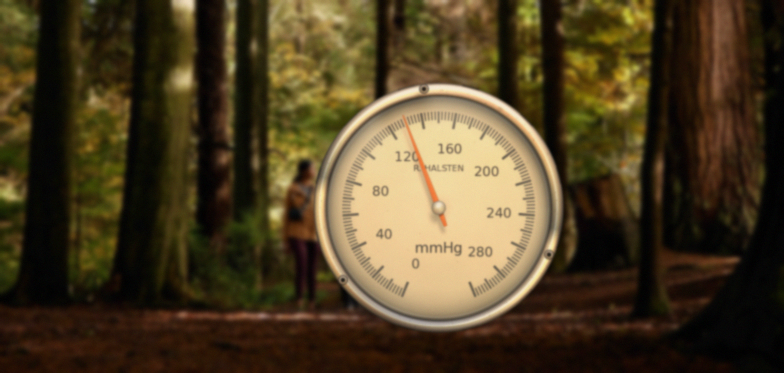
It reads 130,mmHg
